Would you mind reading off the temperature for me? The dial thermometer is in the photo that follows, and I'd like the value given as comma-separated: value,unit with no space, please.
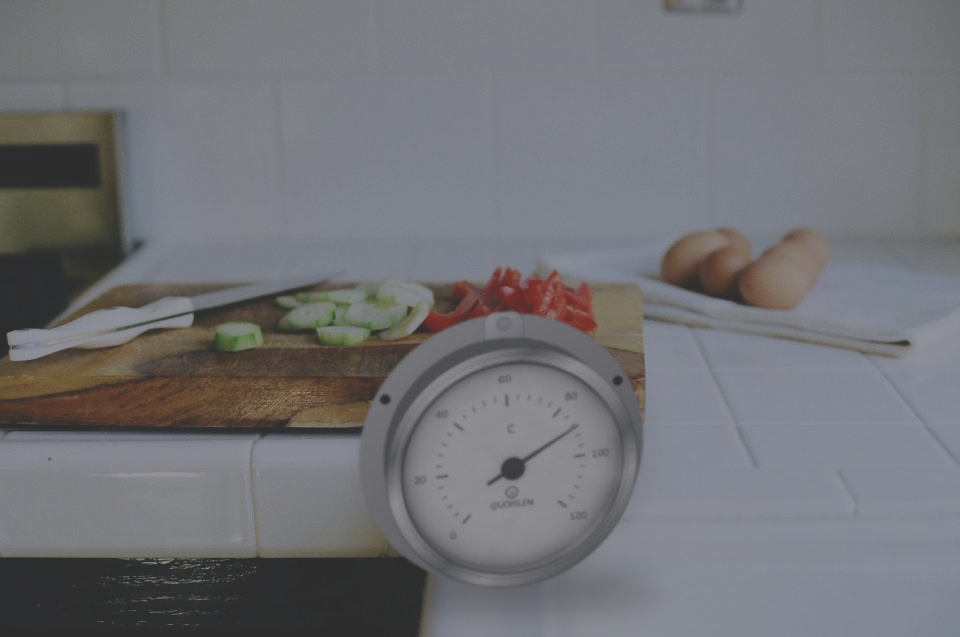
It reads 88,°C
